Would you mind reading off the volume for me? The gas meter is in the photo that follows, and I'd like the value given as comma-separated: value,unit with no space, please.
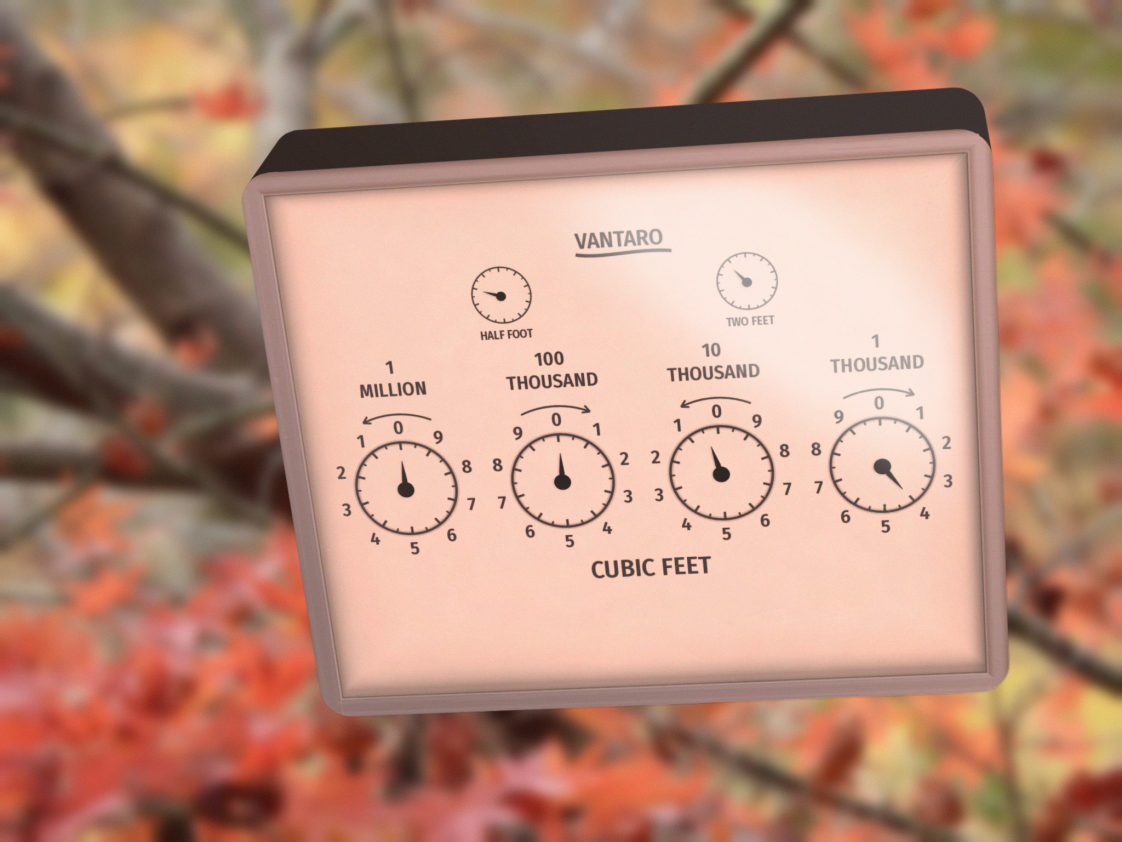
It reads 400,ft³
